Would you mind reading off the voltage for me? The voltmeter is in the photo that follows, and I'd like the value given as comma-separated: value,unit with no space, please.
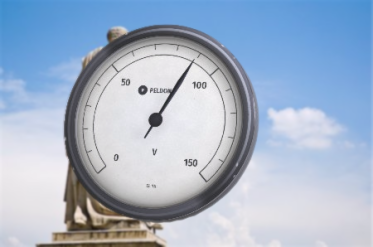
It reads 90,V
